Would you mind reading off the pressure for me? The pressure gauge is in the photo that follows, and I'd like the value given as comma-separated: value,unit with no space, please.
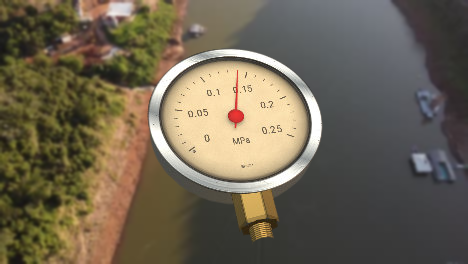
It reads 0.14,MPa
